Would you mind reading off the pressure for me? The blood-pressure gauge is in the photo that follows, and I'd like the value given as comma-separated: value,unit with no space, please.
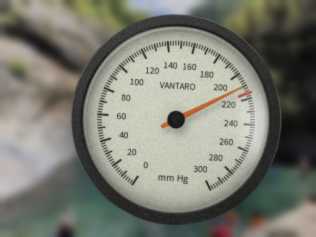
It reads 210,mmHg
